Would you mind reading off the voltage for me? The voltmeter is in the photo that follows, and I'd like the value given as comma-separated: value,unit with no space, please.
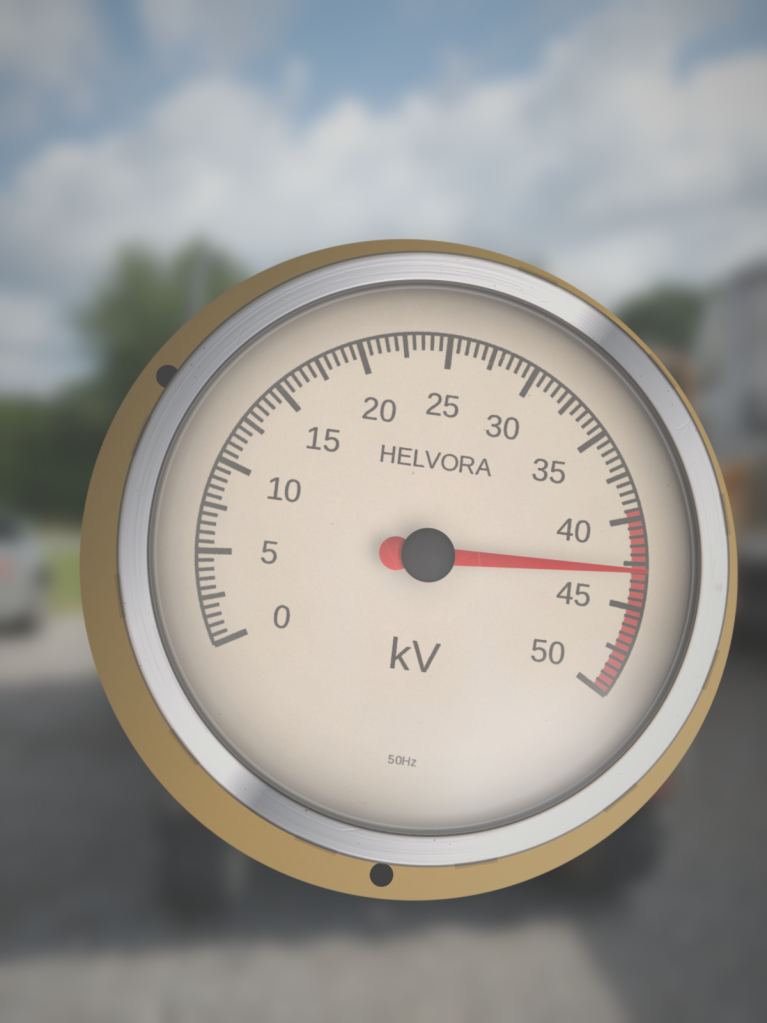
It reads 43,kV
